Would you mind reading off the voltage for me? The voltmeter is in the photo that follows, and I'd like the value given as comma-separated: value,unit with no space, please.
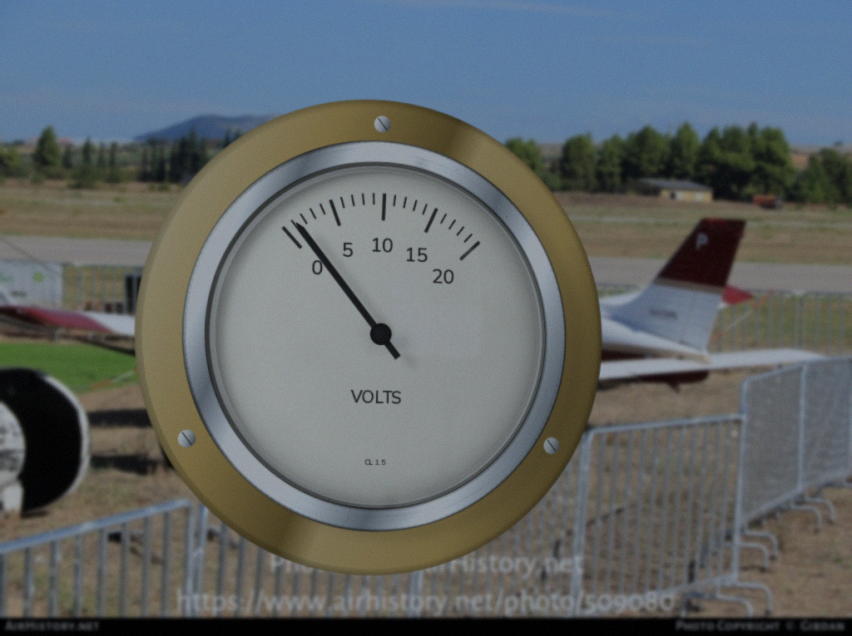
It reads 1,V
